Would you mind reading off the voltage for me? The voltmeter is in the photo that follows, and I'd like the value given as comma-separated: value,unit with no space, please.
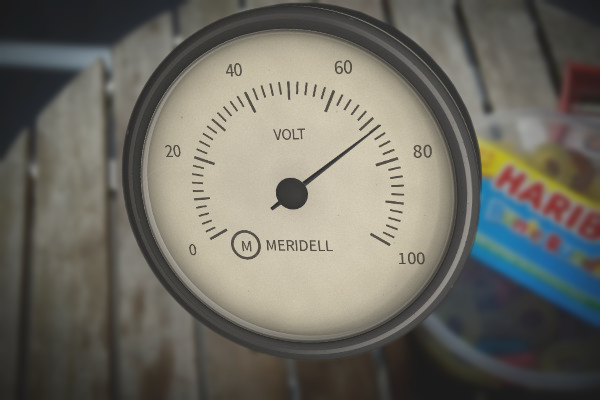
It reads 72,V
